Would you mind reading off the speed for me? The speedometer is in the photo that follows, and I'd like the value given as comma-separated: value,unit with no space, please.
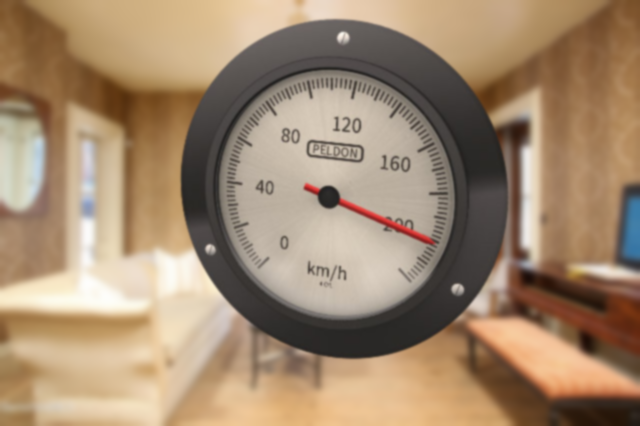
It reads 200,km/h
